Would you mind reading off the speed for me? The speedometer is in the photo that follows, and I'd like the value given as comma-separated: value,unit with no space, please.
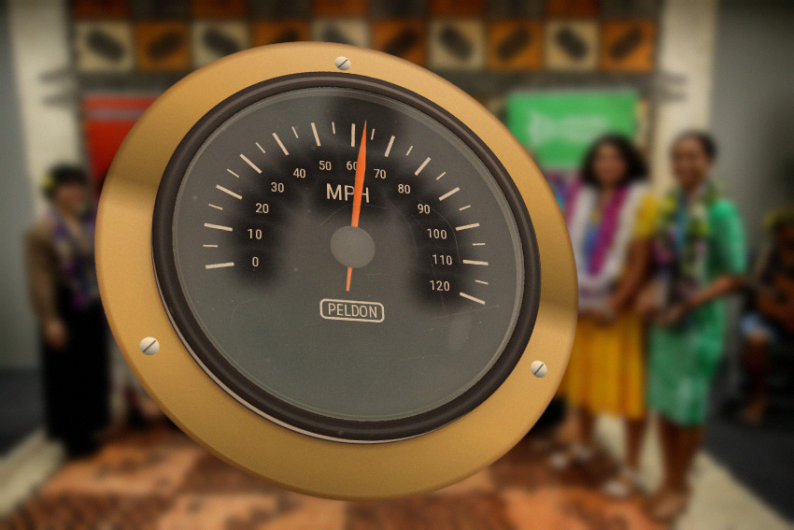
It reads 62.5,mph
